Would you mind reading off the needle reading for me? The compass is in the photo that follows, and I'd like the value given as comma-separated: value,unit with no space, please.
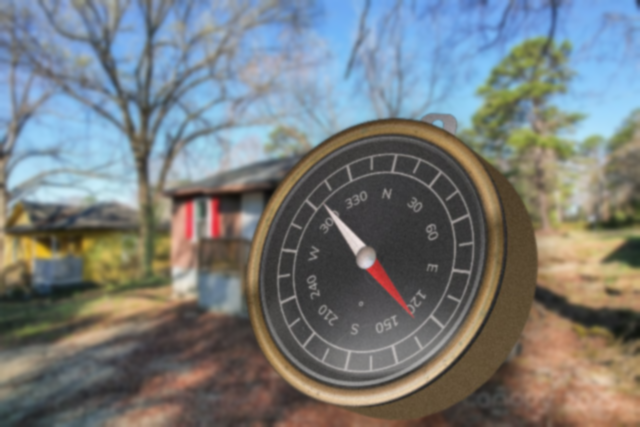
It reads 127.5,°
